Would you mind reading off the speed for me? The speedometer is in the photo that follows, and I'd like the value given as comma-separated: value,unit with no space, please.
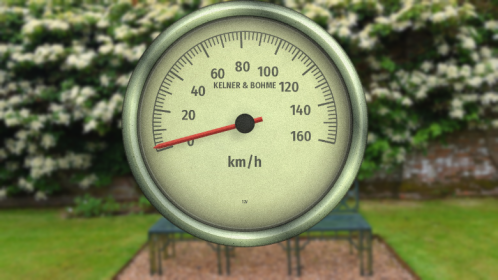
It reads 2,km/h
